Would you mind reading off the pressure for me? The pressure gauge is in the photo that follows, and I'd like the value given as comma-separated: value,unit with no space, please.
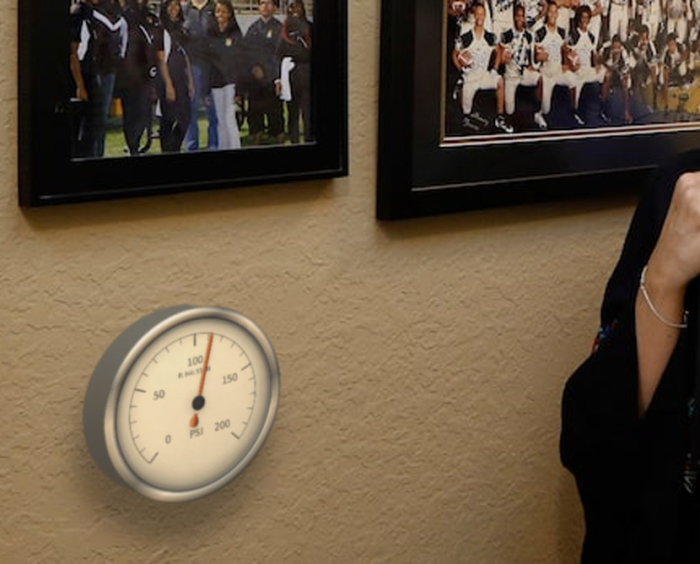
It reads 110,psi
